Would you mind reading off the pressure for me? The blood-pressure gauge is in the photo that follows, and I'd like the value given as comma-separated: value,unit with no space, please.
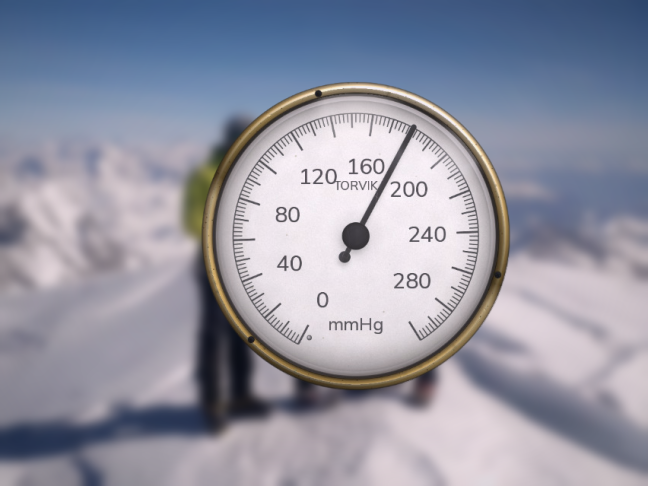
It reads 180,mmHg
